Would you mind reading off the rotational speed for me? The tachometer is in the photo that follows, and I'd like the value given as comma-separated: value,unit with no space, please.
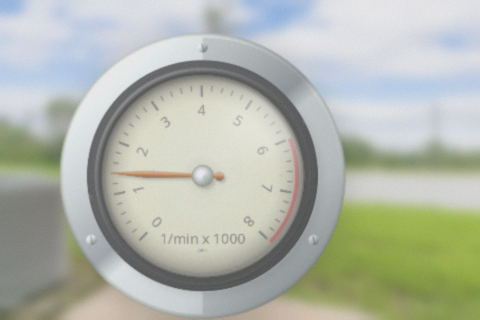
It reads 1400,rpm
